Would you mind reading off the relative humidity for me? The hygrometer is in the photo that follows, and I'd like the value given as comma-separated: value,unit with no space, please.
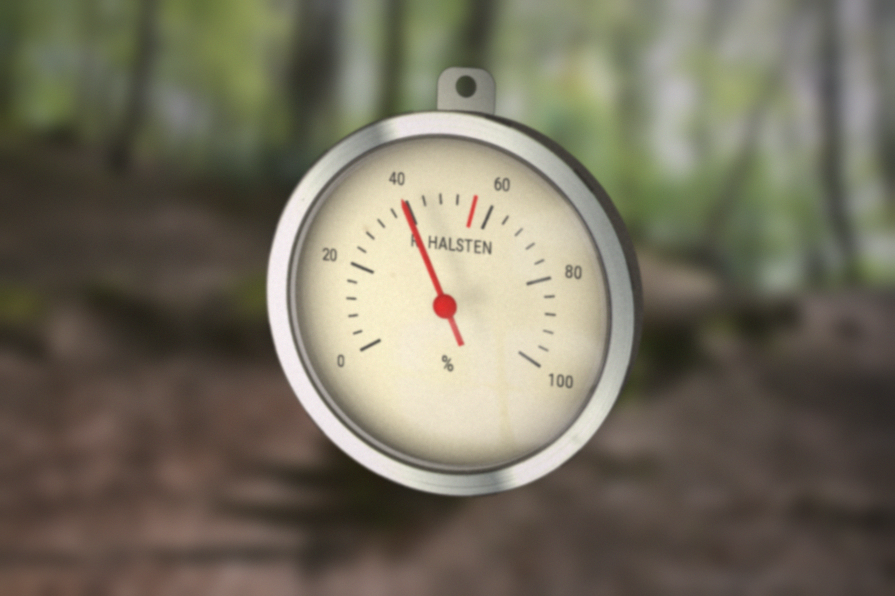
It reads 40,%
